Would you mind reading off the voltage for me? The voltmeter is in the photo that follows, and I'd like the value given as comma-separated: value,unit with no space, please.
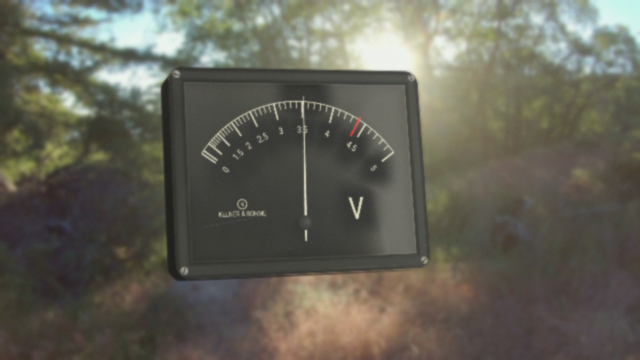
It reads 3.5,V
